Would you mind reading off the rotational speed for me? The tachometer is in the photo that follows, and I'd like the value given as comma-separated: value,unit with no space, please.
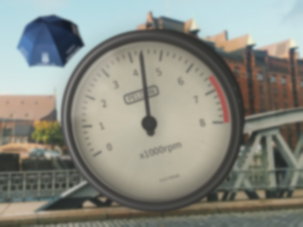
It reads 4400,rpm
